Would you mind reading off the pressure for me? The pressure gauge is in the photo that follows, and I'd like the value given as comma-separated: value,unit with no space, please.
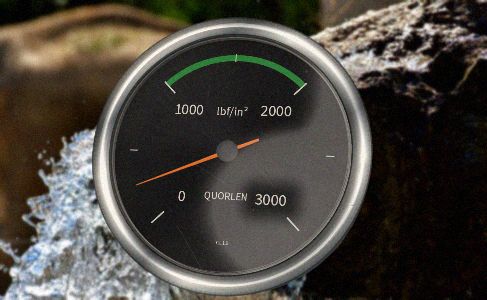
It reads 250,psi
